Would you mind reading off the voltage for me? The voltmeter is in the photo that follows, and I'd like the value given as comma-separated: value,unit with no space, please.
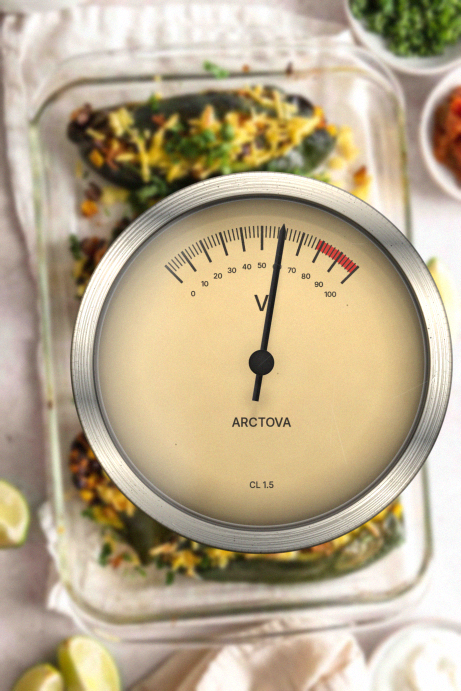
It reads 60,V
